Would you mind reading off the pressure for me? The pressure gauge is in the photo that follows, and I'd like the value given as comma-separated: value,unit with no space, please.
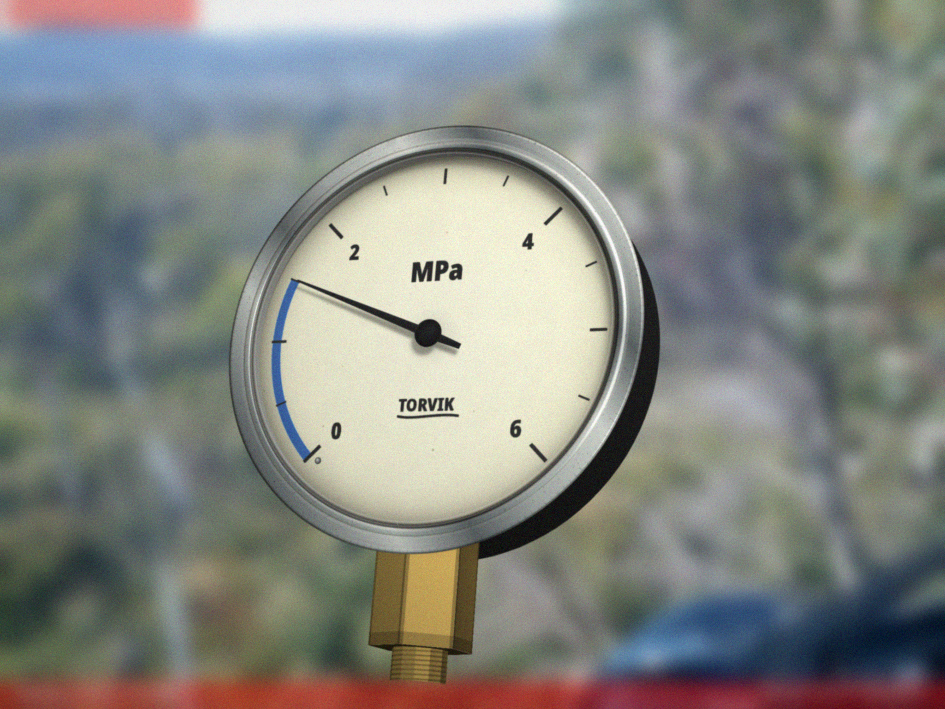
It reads 1.5,MPa
